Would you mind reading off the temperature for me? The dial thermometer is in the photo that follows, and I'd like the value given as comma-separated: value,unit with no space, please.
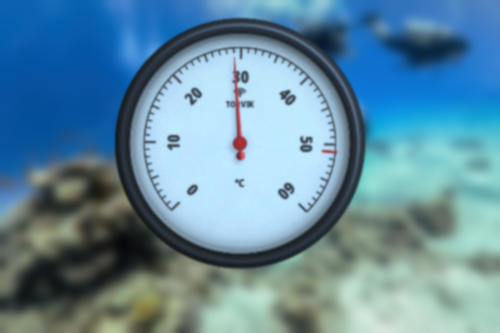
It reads 29,°C
